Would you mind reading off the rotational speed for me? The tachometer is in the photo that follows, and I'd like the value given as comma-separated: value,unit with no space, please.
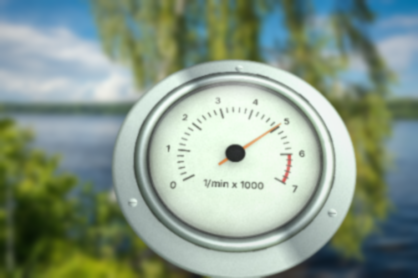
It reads 5000,rpm
